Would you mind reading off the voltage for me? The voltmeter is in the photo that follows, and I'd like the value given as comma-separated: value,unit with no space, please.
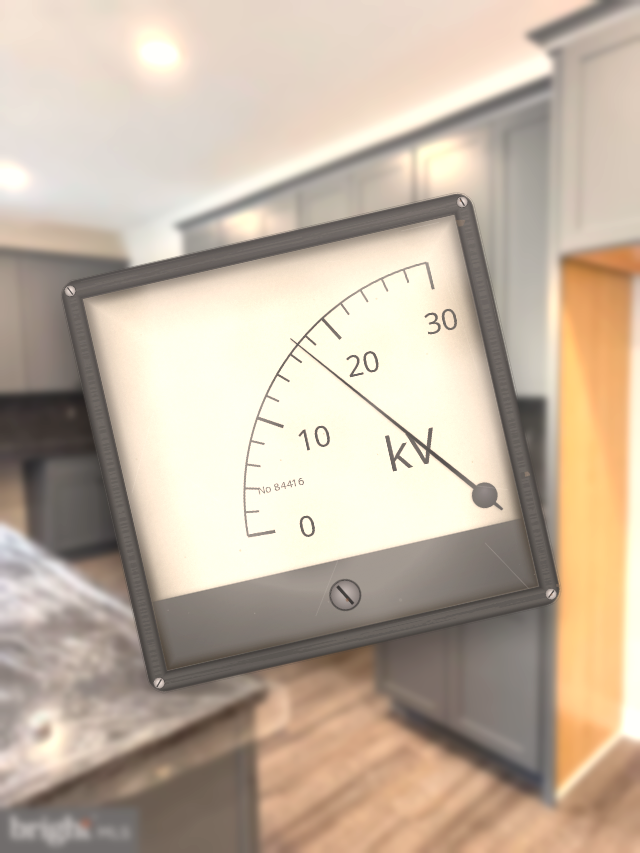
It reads 17,kV
